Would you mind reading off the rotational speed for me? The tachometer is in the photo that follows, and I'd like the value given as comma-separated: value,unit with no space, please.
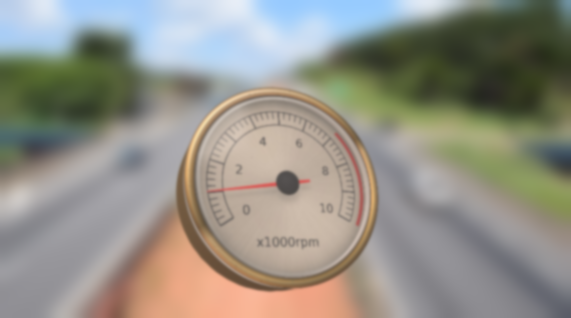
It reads 1000,rpm
